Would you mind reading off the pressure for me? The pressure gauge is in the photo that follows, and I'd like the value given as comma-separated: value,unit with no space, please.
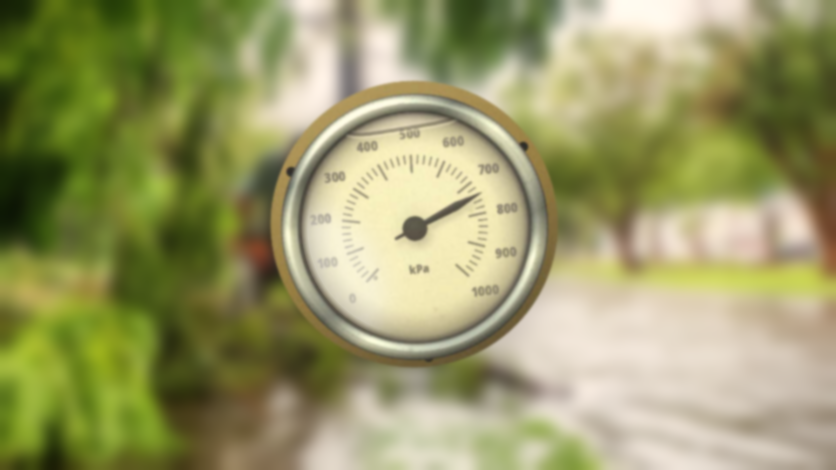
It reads 740,kPa
